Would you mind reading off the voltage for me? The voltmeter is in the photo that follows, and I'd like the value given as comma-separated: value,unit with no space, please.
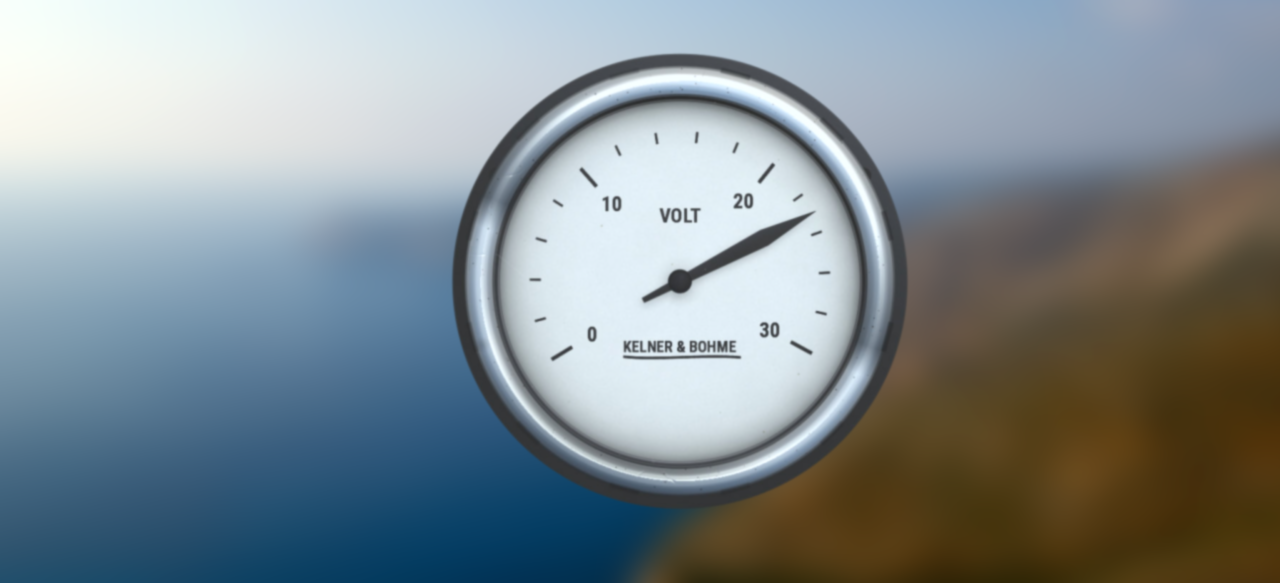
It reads 23,V
